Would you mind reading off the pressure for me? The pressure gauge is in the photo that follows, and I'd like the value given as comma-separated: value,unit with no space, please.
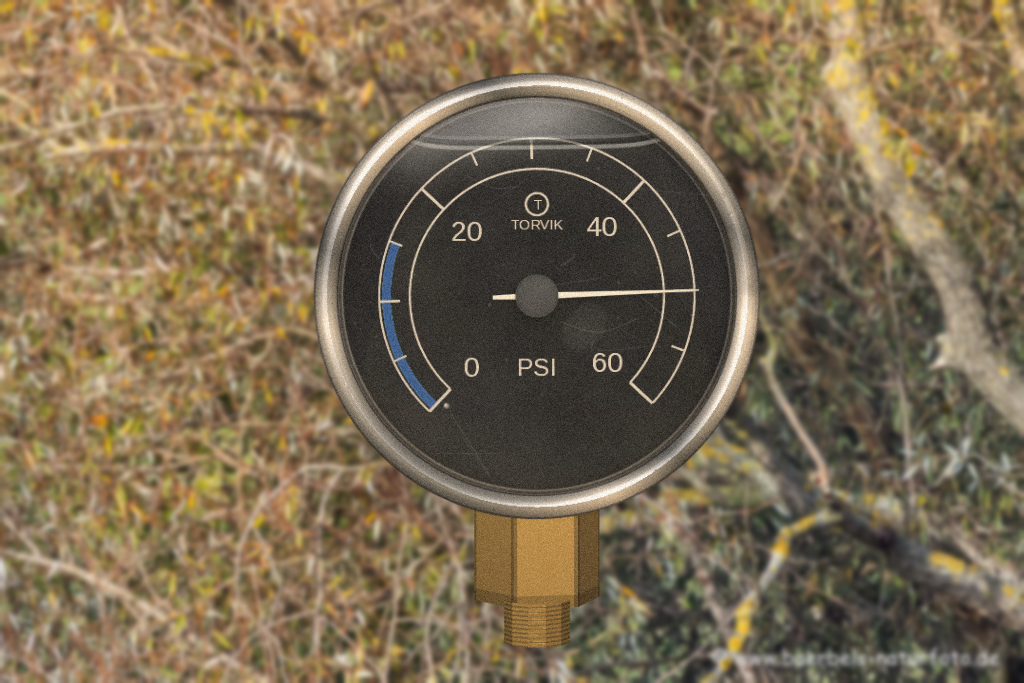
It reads 50,psi
